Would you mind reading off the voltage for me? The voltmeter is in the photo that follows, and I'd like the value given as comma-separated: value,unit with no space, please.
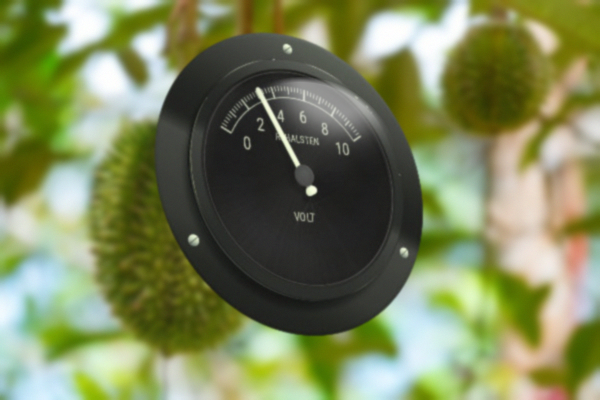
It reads 3,V
